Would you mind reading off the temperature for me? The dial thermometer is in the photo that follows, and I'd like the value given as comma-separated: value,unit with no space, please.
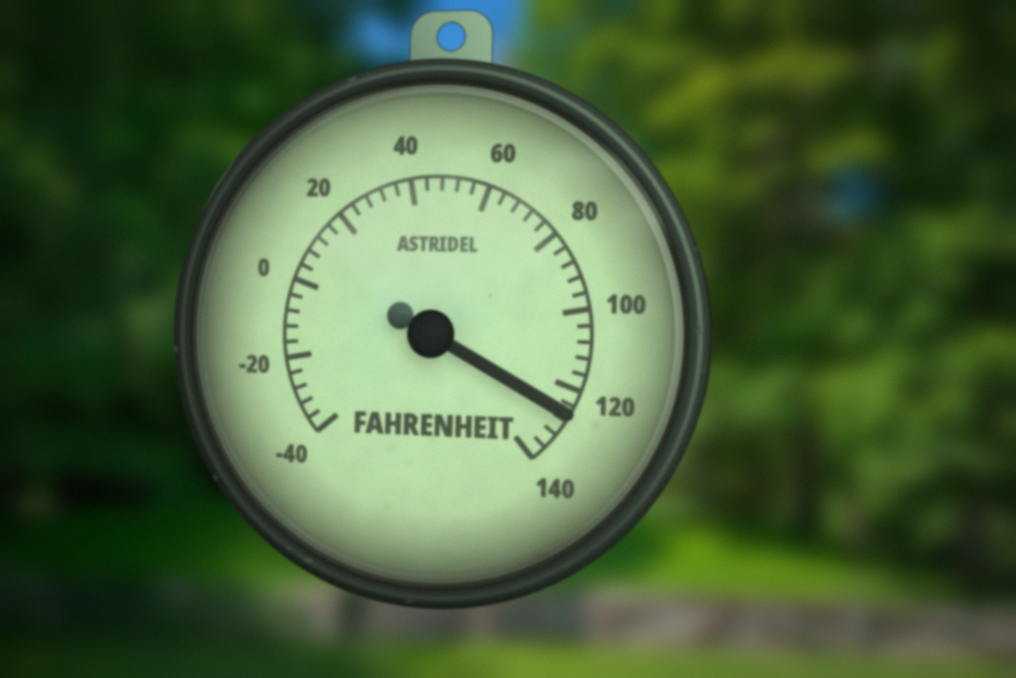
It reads 126,°F
